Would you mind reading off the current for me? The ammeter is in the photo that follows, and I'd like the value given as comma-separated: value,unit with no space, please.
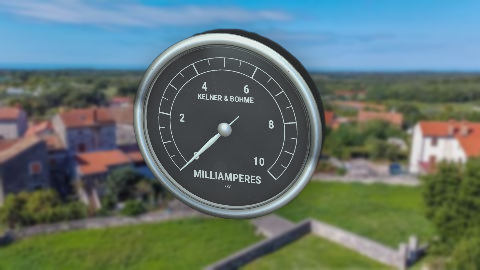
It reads 0,mA
